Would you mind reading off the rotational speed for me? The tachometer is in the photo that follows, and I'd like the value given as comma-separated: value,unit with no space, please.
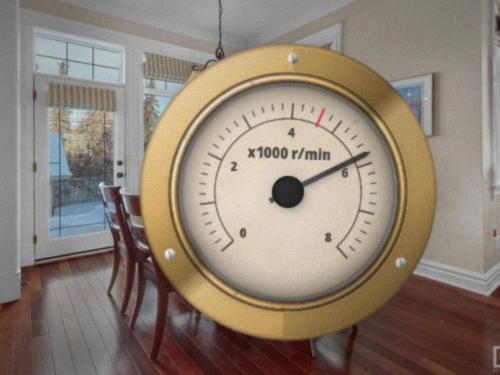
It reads 5800,rpm
